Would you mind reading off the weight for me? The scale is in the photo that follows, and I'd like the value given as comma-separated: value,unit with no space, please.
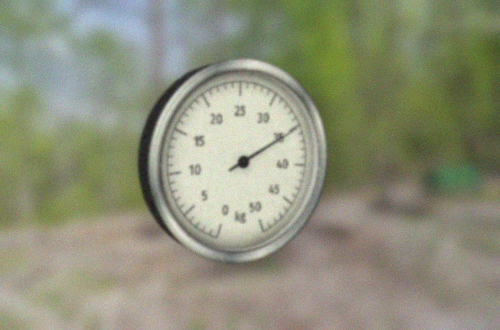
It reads 35,kg
